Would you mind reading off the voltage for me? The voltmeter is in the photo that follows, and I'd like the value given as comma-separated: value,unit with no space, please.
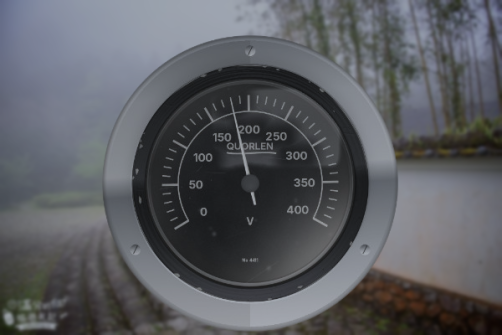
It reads 180,V
